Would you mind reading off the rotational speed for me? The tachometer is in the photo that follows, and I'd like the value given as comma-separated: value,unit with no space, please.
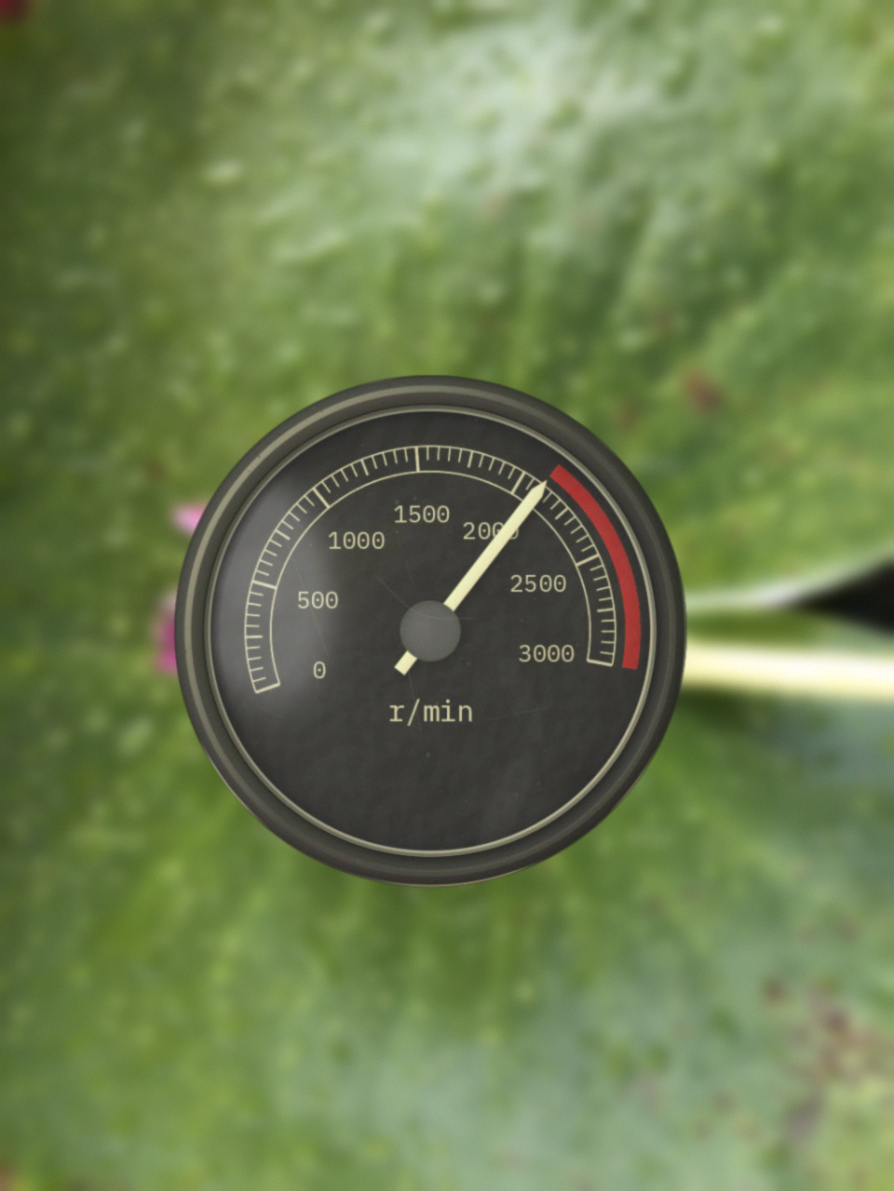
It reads 2100,rpm
